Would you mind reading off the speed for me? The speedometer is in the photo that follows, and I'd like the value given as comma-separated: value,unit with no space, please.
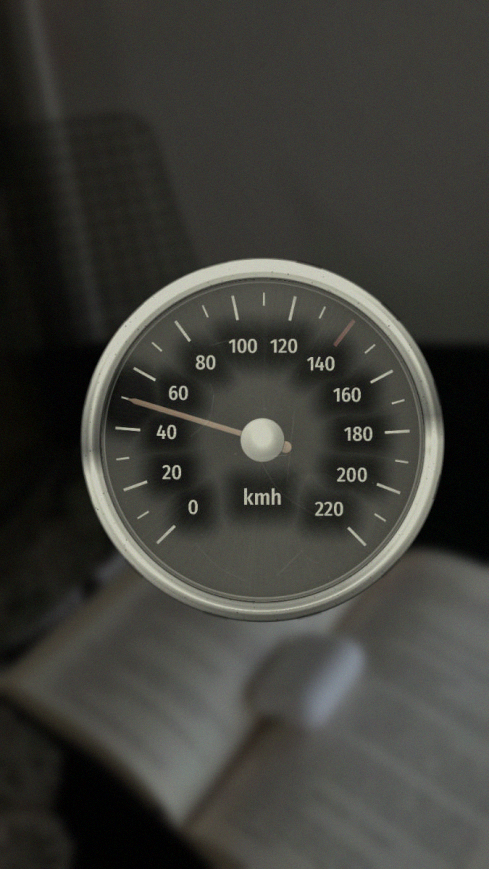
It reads 50,km/h
